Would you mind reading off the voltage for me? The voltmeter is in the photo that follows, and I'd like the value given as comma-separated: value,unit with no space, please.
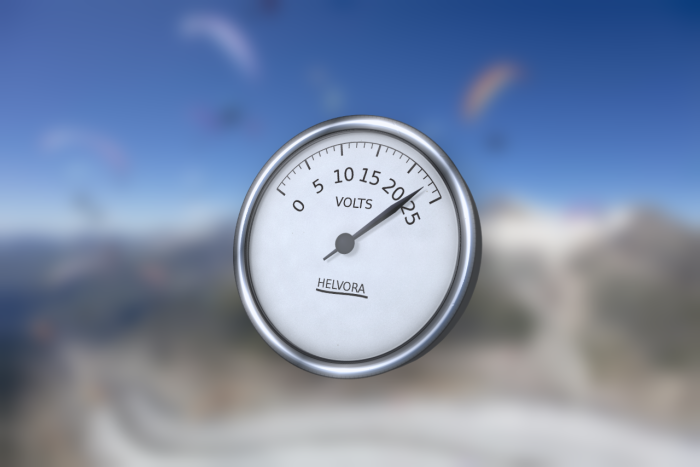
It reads 23,V
